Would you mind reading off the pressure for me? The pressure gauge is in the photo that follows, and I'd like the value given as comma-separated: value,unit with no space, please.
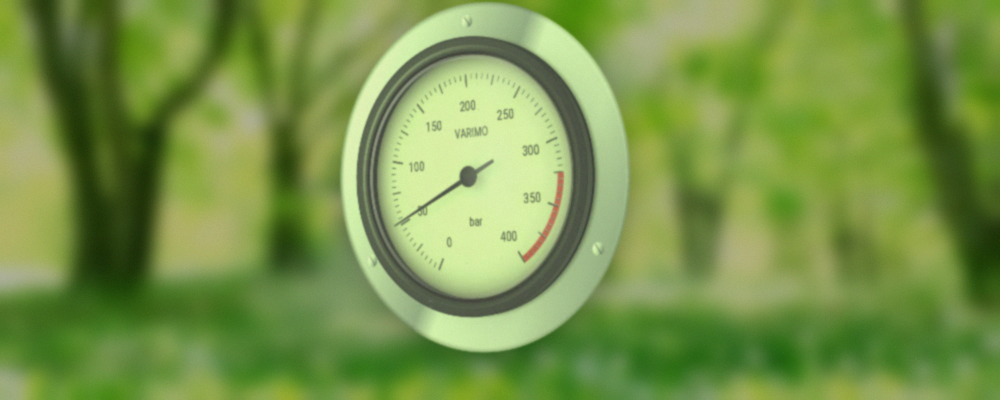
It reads 50,bar
